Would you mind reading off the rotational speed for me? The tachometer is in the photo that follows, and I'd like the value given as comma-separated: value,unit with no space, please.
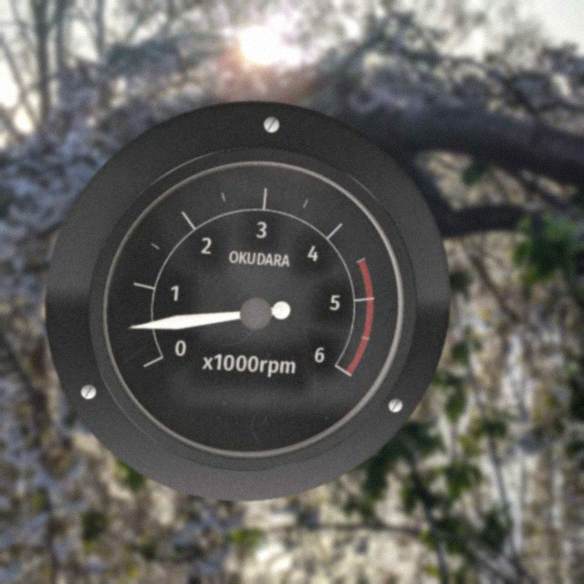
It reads 500,rpm
